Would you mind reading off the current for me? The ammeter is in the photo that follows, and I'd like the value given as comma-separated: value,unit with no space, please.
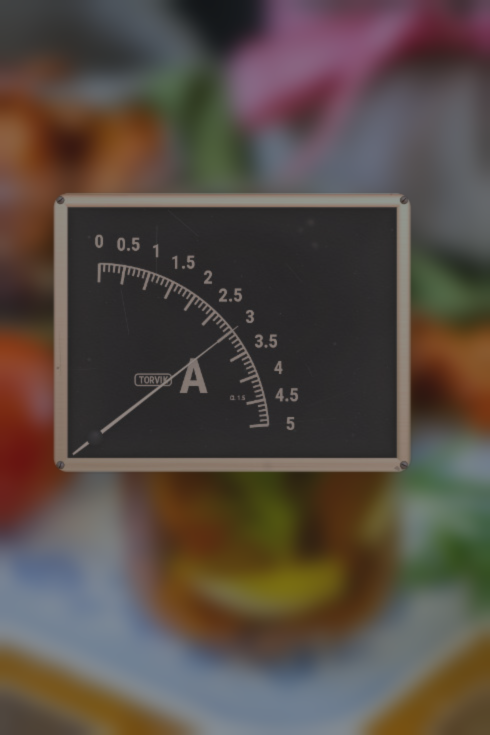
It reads 3,A
